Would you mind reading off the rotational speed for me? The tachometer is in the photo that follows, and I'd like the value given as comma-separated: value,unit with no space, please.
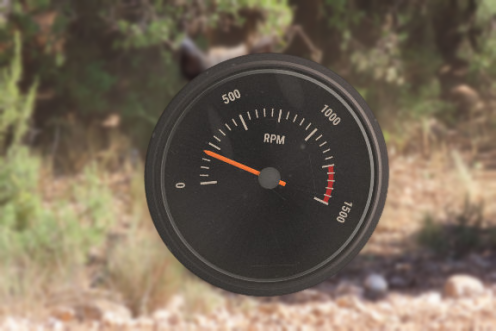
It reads 200,rpm
